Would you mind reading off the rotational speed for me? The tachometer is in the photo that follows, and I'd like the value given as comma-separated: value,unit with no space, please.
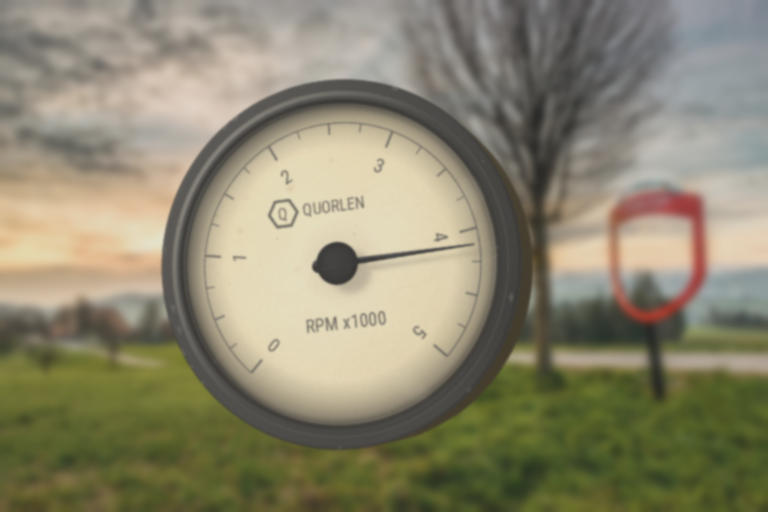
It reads 4125,rpm
